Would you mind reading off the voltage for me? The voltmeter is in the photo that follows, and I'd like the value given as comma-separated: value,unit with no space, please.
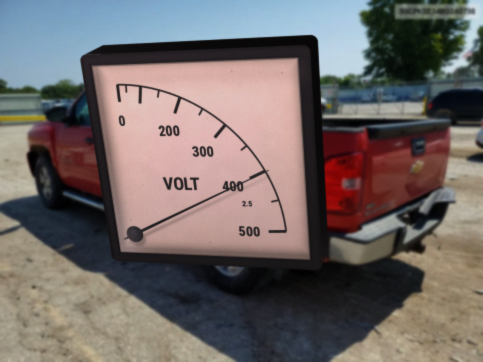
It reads 400,V
